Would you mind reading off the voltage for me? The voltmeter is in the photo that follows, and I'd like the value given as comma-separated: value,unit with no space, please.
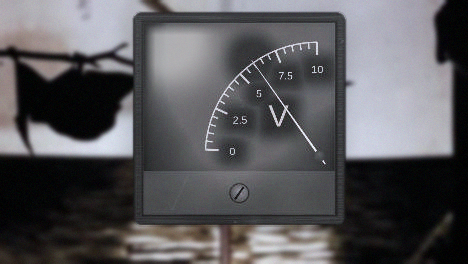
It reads 6,V
